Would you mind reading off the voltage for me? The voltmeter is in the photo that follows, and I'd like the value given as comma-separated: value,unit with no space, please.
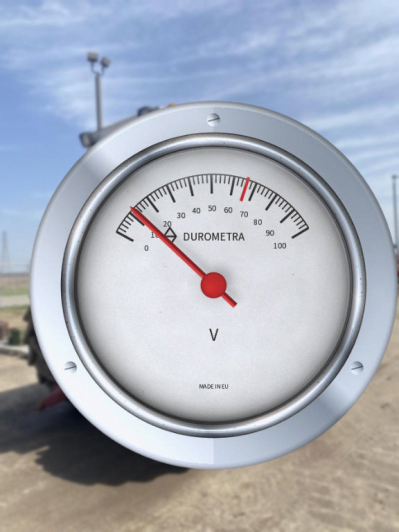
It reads 12,V
